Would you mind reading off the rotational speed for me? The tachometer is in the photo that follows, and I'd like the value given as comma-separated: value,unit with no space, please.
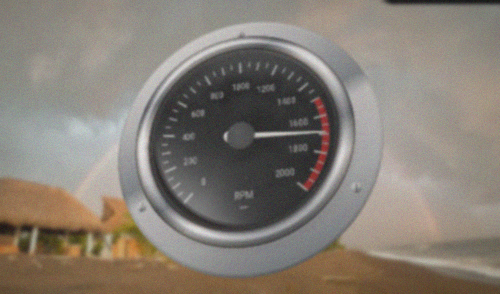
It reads 1700,rpm
